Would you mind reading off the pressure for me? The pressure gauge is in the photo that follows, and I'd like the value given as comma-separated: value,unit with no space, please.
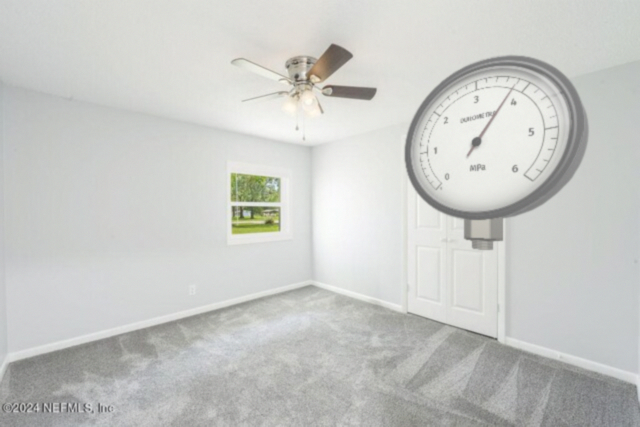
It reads 3.8,MPa
